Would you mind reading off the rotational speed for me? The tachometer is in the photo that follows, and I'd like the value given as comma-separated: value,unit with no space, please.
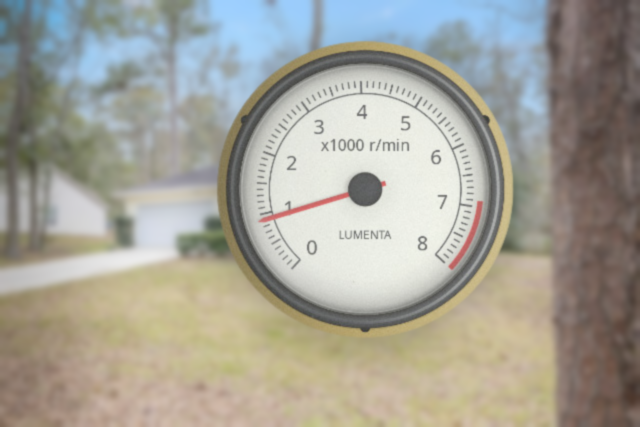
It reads 900,rpm
